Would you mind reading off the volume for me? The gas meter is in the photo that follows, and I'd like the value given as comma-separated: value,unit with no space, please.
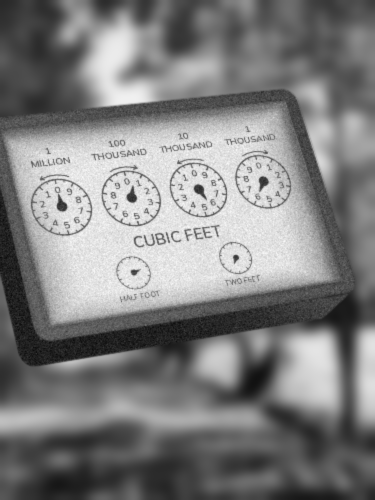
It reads 5600,ft³
